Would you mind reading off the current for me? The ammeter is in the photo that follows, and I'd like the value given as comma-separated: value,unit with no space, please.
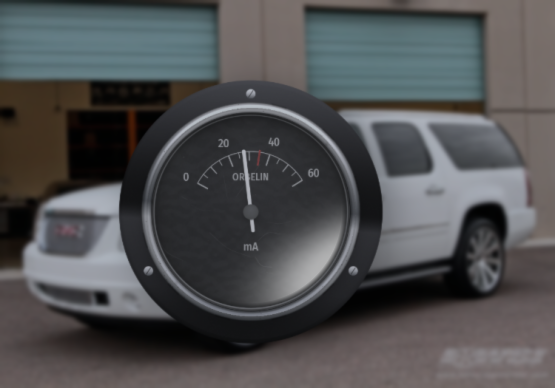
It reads 27.5,mA
